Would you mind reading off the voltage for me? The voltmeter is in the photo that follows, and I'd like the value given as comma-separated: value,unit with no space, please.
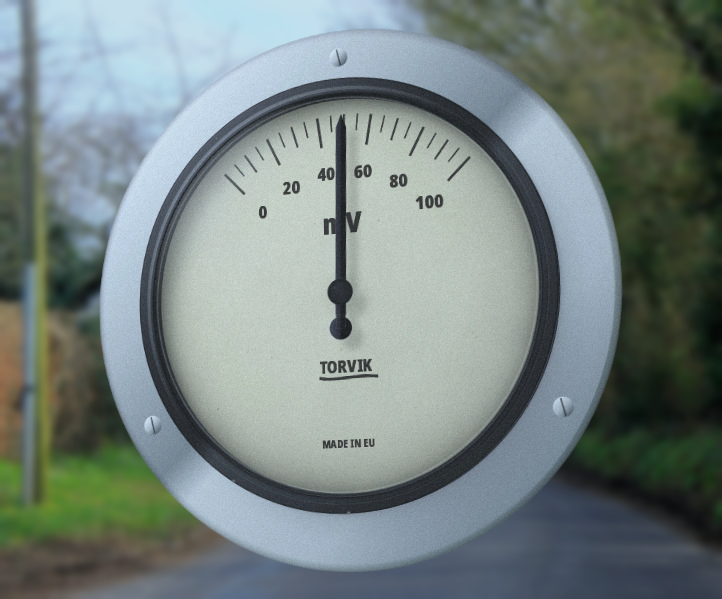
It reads 50,mV
